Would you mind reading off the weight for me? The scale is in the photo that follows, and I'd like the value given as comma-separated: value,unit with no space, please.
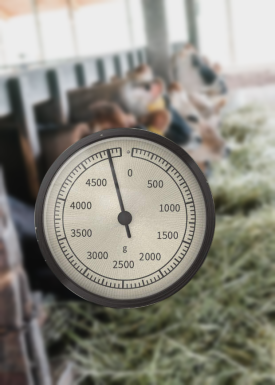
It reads 4850,g
